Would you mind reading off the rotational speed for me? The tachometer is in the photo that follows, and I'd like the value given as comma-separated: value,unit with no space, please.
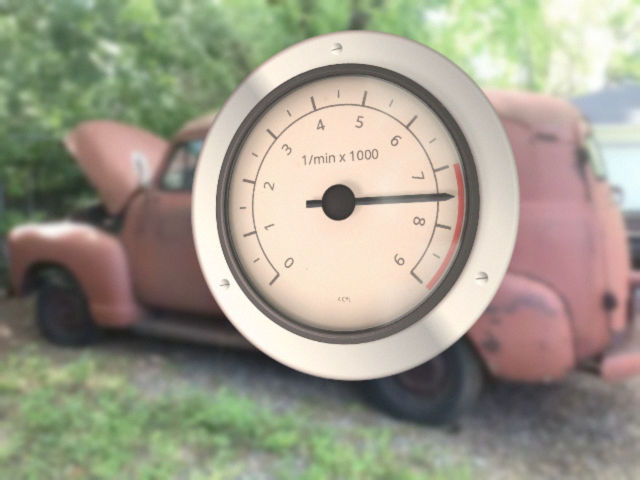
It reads 7500,rpm
